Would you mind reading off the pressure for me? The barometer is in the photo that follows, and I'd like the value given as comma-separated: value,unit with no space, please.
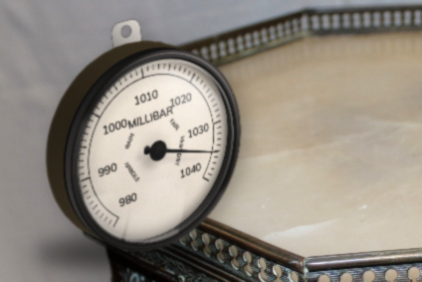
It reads 1035,mbar
